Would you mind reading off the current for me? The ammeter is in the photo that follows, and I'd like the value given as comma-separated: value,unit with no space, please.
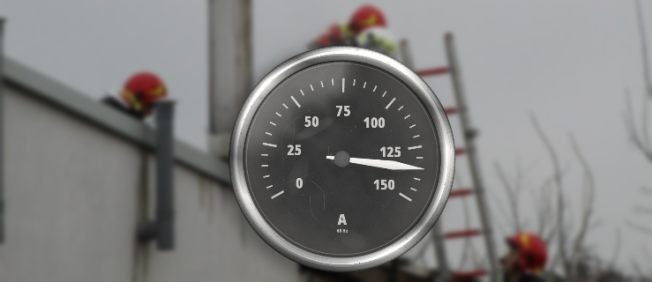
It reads 135,A
